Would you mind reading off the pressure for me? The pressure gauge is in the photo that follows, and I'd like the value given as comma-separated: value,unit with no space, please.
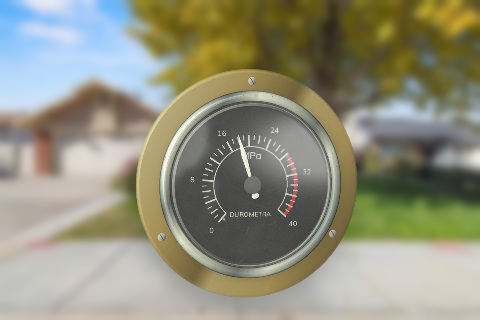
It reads 18,MPa
